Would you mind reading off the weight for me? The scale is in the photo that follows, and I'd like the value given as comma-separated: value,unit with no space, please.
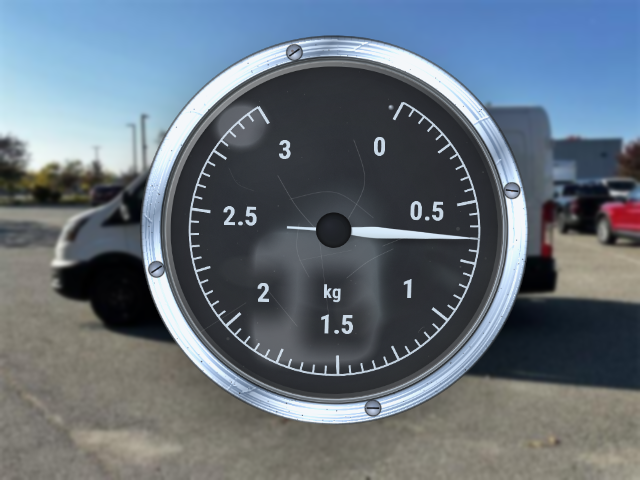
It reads 0.65,kg
